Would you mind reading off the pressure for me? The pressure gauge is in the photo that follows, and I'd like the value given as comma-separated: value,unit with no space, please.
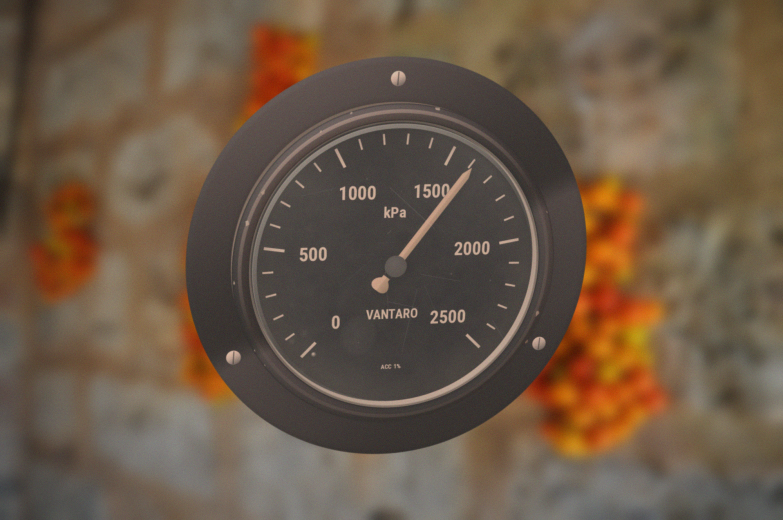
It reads 1600,kPa
